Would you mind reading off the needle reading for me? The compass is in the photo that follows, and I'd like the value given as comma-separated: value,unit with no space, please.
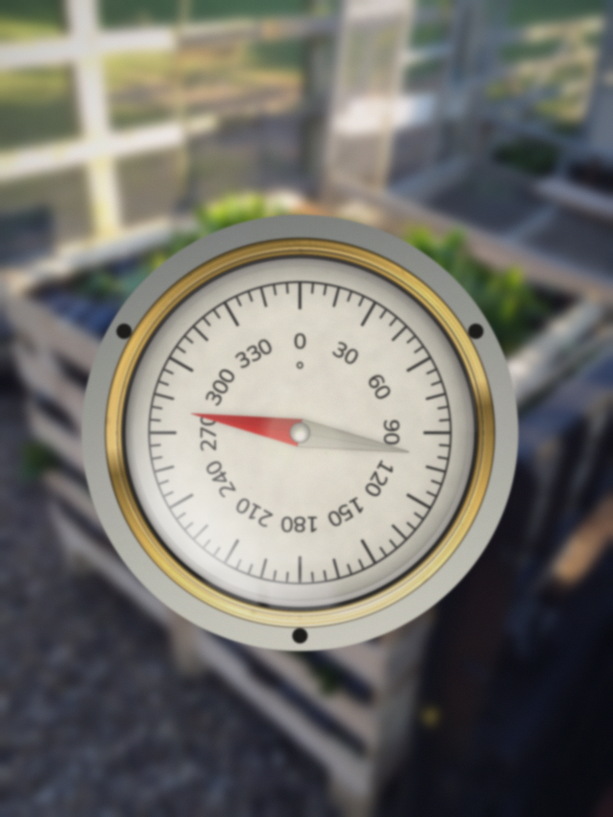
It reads 280,°
